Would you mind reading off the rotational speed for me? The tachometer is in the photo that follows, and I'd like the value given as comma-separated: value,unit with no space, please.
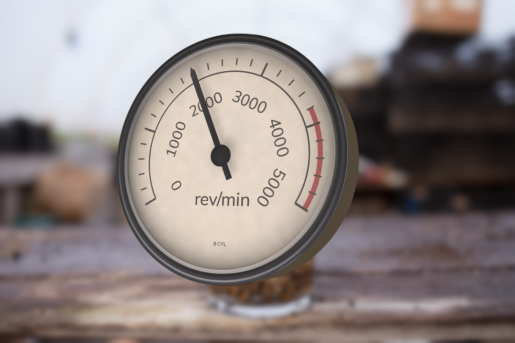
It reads 2000,rpm
